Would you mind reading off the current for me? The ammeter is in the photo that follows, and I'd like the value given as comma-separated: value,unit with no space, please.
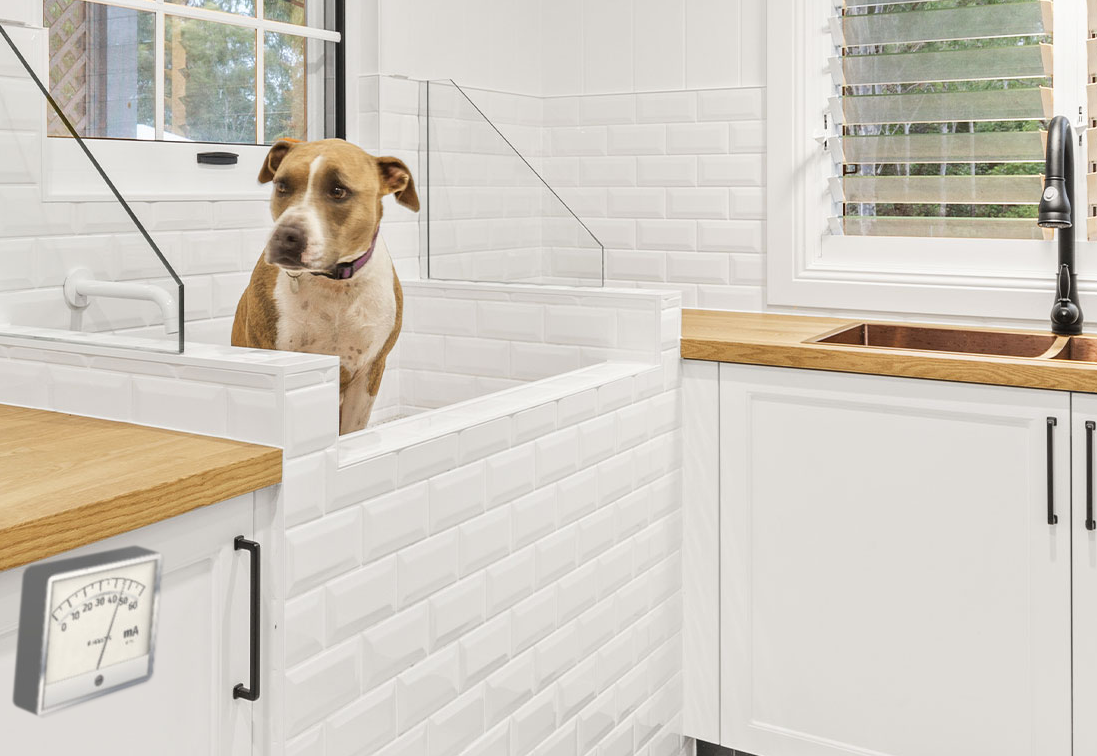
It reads 45,mA
